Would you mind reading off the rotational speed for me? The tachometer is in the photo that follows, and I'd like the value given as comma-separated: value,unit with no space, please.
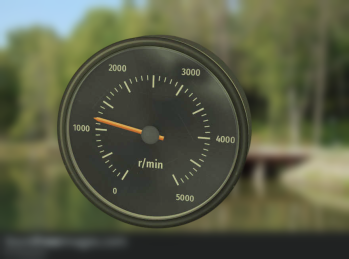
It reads 1200,rpm
